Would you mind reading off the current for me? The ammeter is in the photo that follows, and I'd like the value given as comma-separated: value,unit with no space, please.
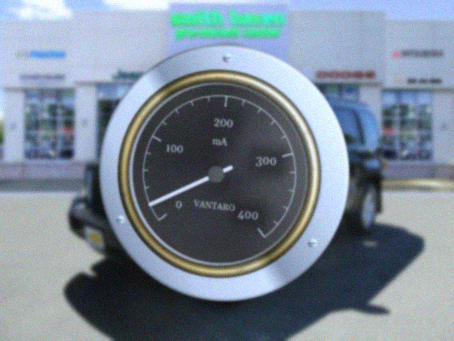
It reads 20,mA
